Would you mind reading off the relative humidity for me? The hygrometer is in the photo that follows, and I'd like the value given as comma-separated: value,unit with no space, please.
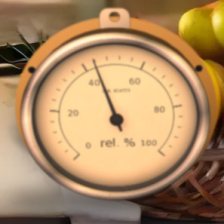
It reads 44,%
